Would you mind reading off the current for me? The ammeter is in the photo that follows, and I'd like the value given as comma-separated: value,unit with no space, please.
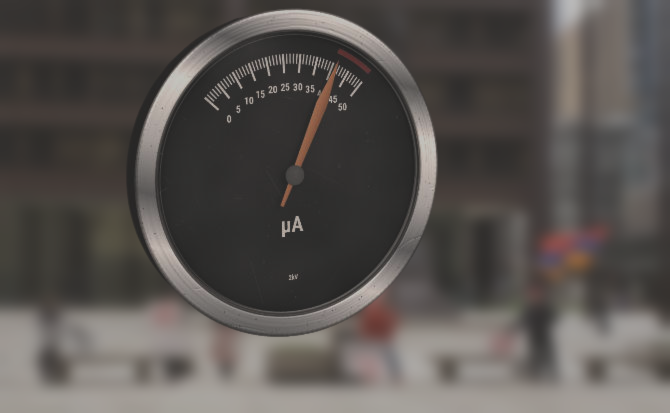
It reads 40,µA
